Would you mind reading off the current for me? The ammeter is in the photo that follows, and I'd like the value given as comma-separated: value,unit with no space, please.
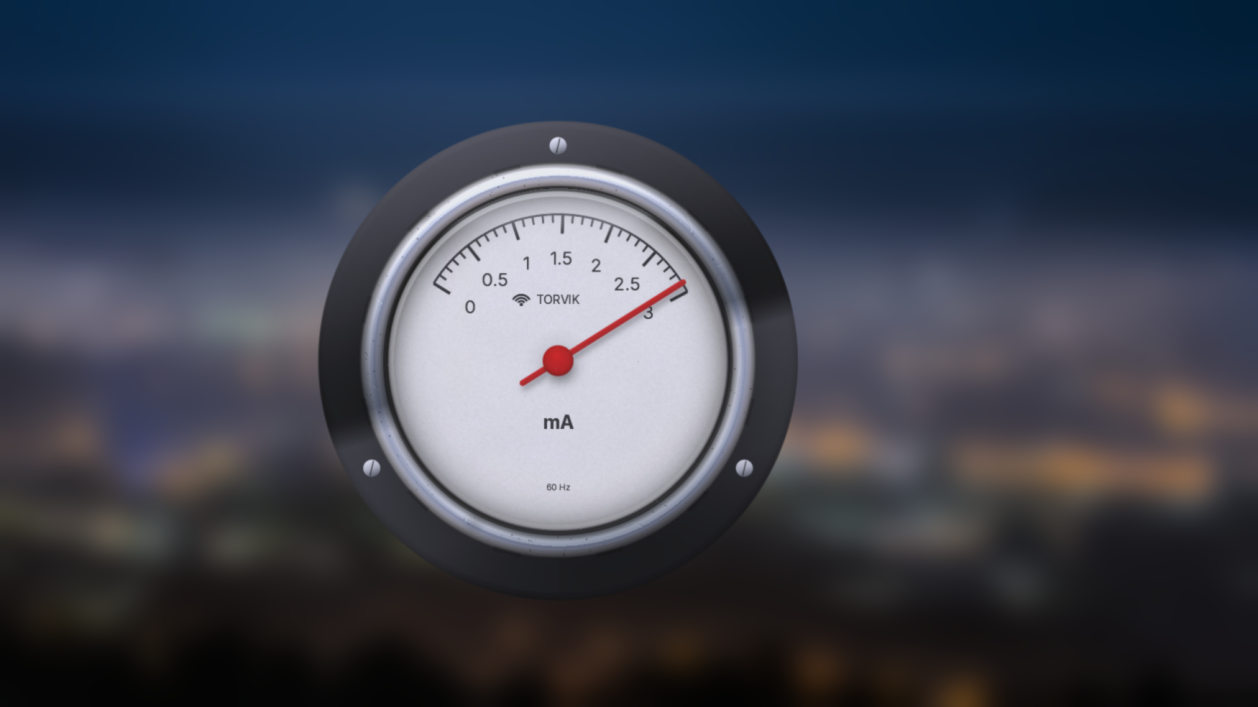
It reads 2.9,mA
